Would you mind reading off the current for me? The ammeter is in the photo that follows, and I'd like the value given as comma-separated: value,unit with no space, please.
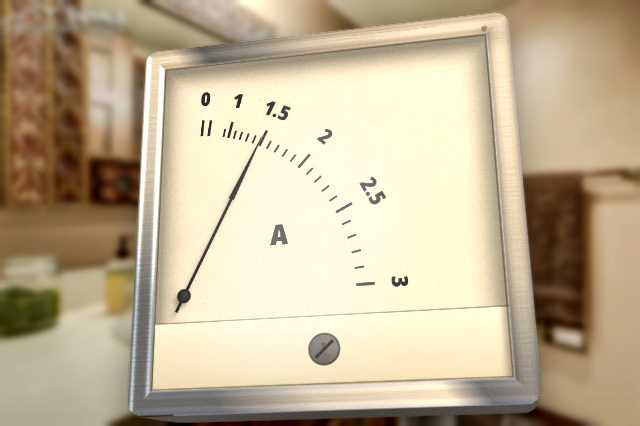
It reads 1.5,A
